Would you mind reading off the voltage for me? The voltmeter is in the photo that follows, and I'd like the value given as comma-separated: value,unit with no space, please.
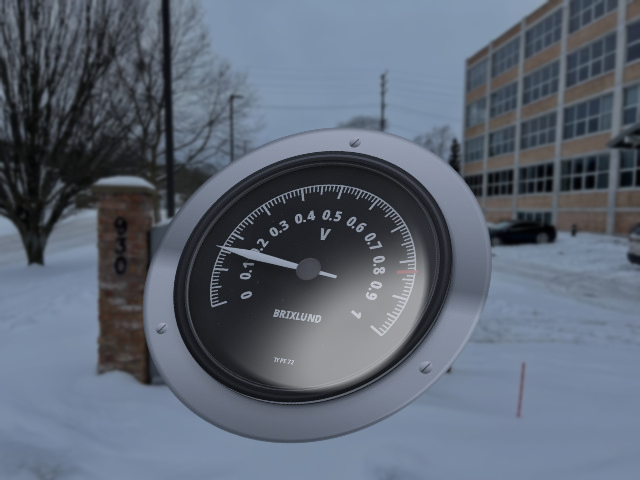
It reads 0.15,V
